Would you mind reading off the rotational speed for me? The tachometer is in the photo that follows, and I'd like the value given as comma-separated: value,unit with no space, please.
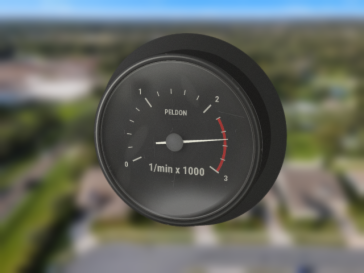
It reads 2500,rpm
